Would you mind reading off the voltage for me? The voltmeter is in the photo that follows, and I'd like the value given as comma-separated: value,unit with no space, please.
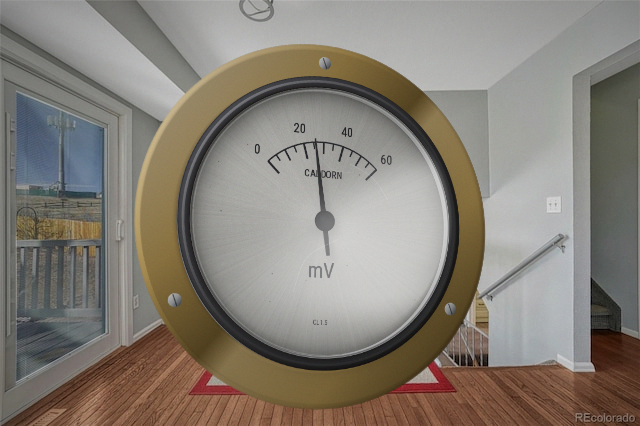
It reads 25,mV
